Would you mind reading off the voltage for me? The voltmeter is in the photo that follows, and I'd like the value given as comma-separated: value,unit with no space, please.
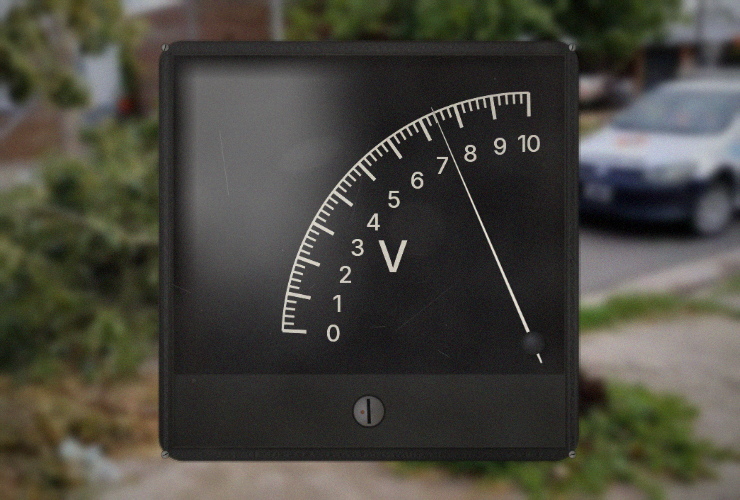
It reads 7.4,V
